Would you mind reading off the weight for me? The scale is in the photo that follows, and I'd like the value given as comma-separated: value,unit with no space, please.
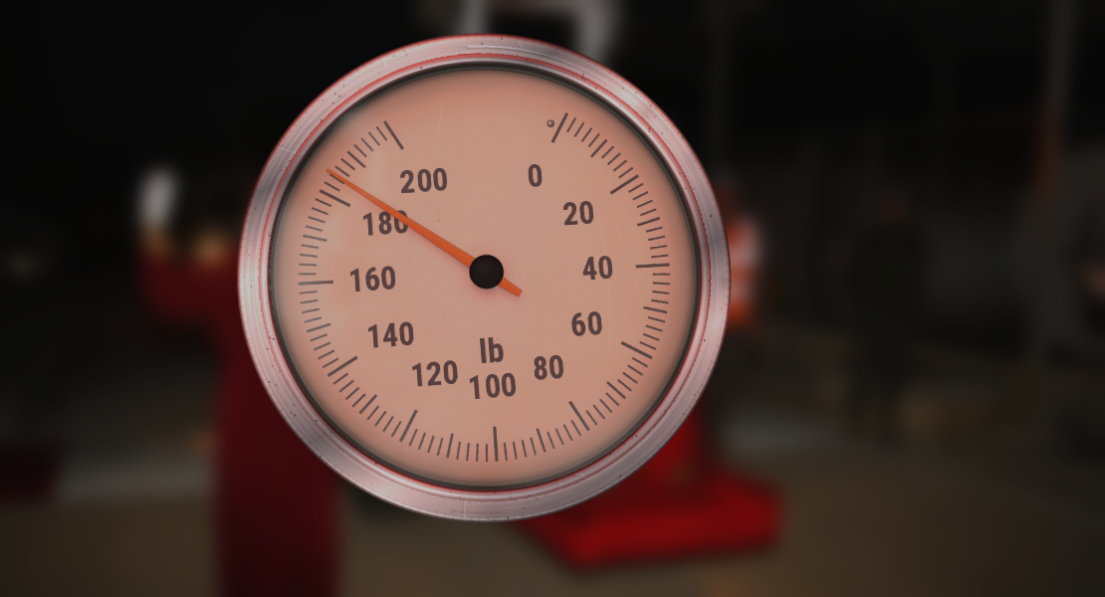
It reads 184,lb
